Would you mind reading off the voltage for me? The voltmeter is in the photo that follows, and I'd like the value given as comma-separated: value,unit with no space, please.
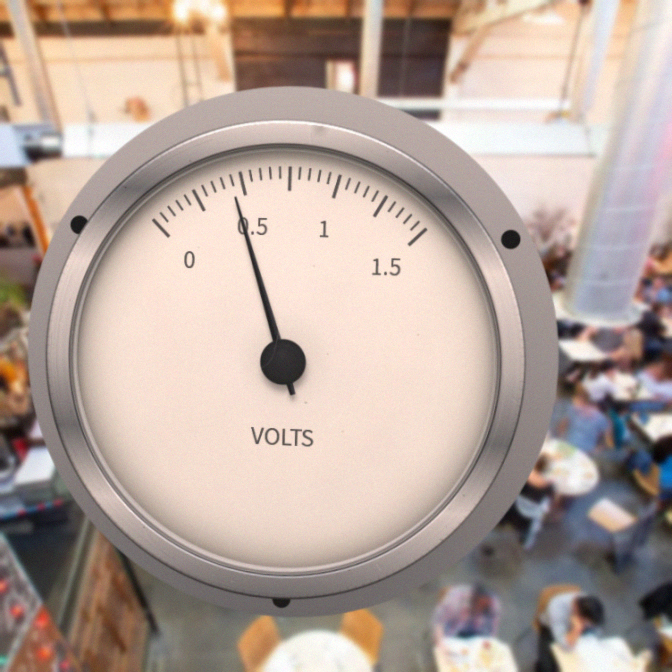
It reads 0.45,V
